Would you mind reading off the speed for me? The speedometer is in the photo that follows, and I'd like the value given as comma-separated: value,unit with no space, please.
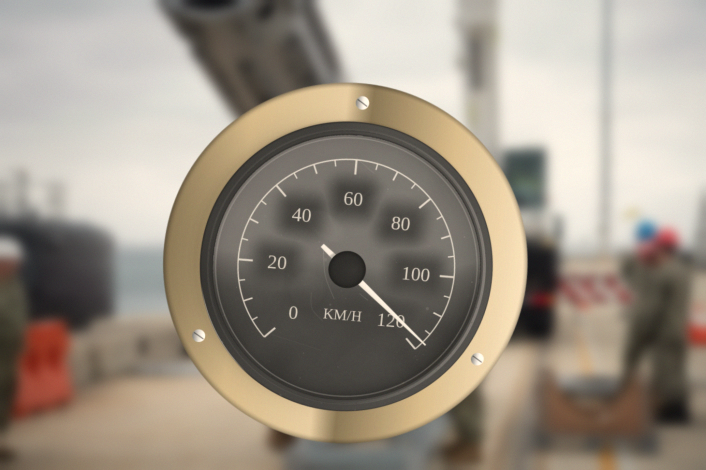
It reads 117.5,km/h
